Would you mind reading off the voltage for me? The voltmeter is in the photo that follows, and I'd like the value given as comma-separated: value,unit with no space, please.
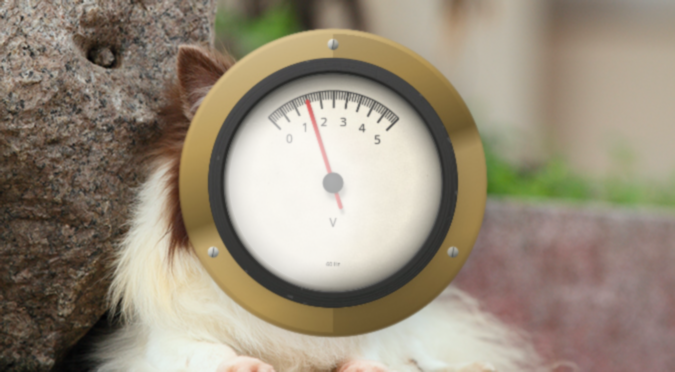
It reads 1.5,V
